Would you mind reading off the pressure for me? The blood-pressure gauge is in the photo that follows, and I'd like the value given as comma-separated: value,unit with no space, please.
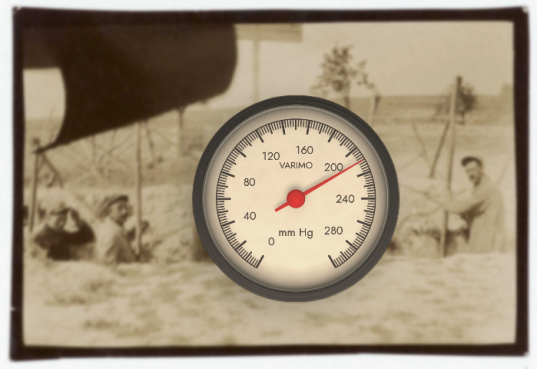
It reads 210,mmHg
